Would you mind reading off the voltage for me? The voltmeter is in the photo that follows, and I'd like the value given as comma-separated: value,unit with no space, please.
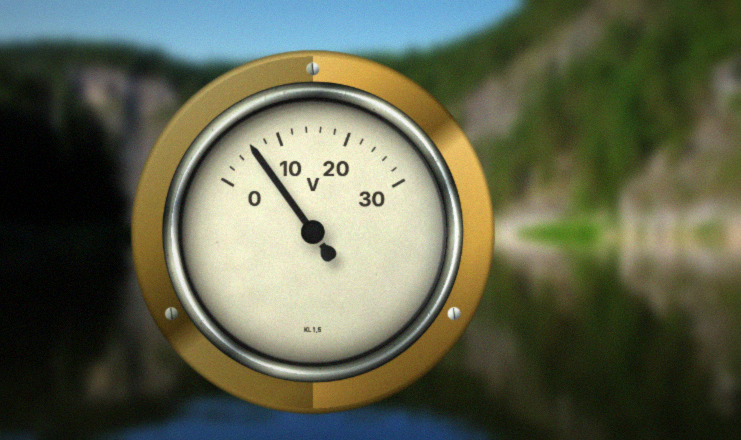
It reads 6,V
